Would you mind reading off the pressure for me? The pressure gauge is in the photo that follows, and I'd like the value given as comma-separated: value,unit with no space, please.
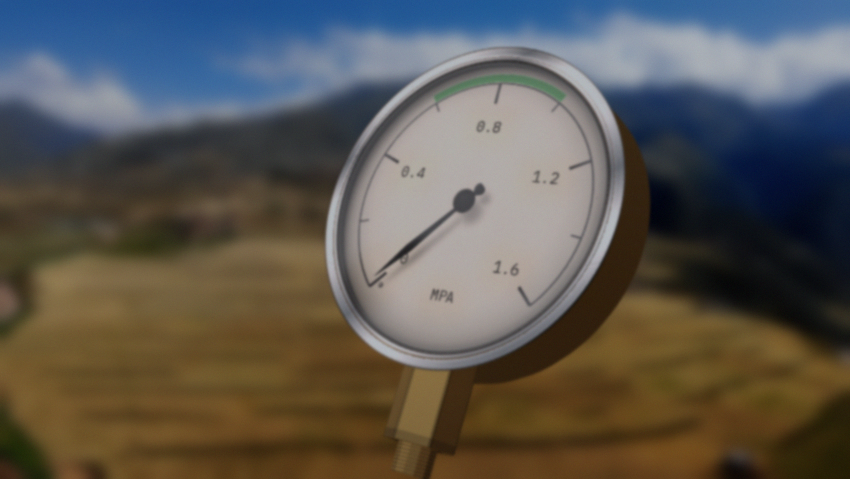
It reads 0,MPa
